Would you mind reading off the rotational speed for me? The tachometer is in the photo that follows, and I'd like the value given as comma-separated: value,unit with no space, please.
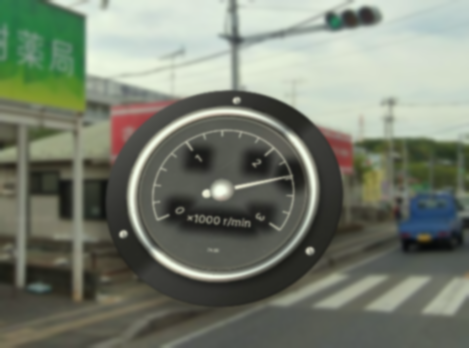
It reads 2400,rpm
